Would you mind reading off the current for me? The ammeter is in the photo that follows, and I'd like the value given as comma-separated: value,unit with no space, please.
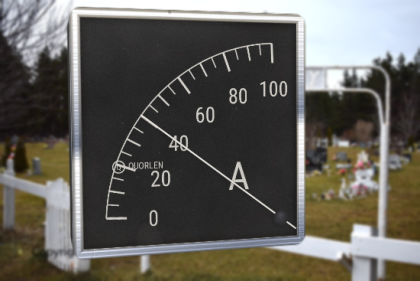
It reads 40,A
